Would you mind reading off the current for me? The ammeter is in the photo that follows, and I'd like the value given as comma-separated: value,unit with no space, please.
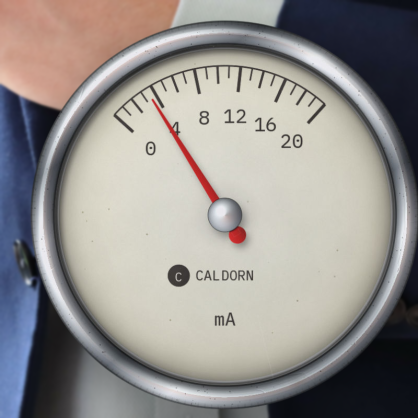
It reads 3.5,mA
